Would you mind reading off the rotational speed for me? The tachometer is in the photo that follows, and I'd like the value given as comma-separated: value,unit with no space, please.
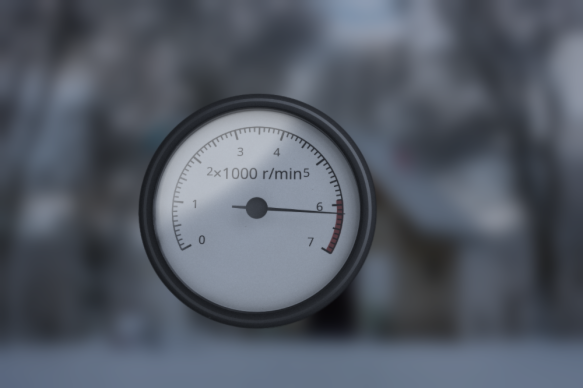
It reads 6200,rpm
